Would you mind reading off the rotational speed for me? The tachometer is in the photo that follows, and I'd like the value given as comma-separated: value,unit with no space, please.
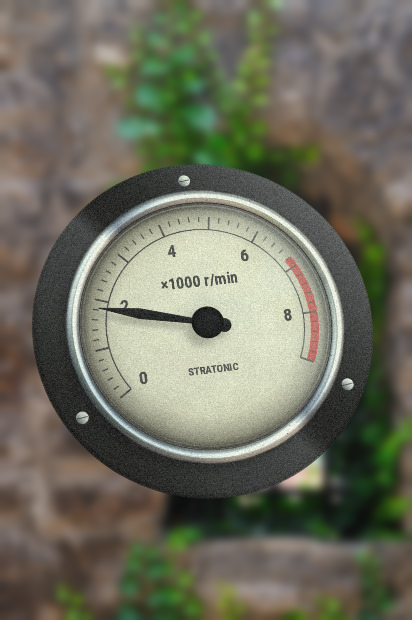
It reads 1800,rpm
